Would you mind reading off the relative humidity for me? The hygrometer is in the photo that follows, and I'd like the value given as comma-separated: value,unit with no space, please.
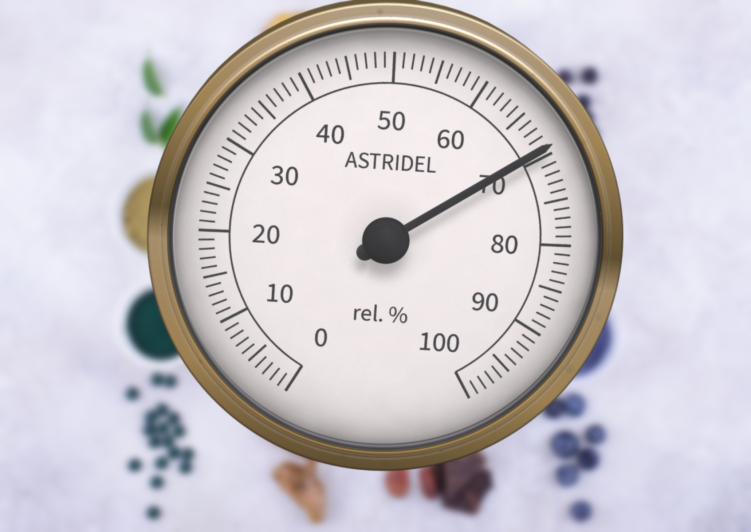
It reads 69,%
